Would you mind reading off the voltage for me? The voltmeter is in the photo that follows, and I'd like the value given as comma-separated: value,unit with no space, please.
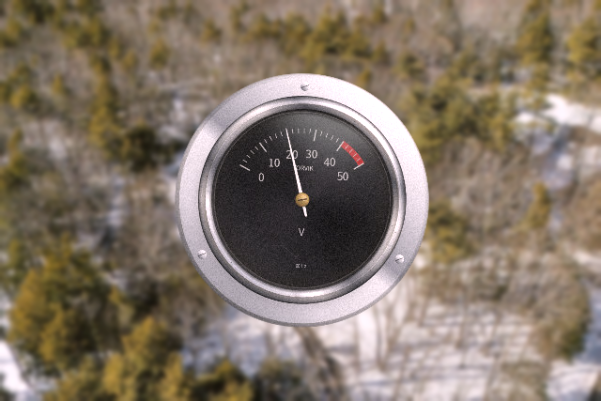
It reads 20,V
